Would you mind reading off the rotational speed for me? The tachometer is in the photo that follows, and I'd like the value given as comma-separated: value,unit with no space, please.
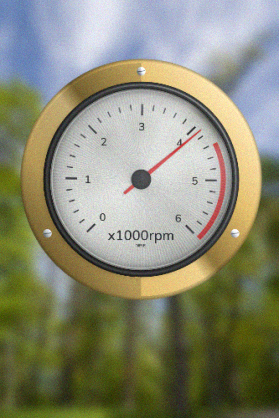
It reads 4100,rpm
